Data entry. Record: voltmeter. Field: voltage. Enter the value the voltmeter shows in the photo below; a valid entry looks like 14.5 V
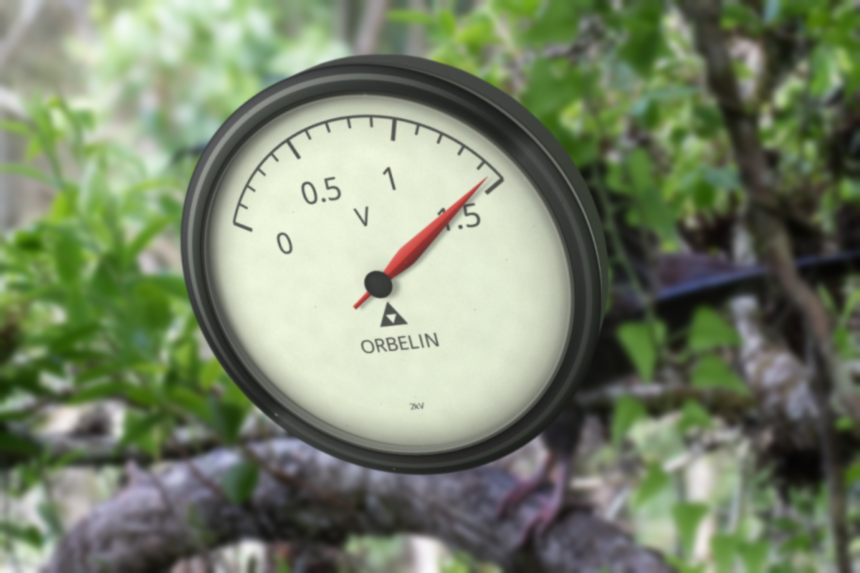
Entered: 1.45 V
